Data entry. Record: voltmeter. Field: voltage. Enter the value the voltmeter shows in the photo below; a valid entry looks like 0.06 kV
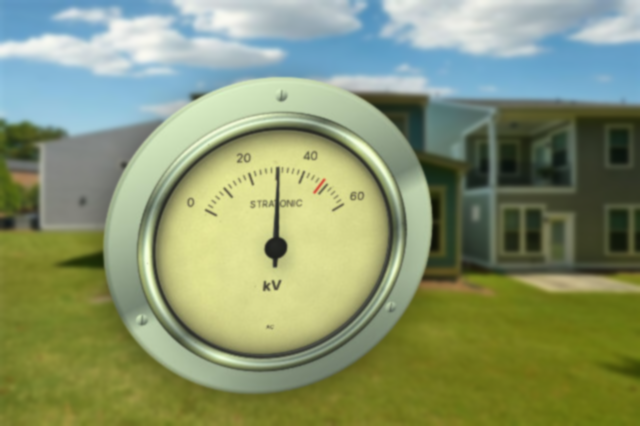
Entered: 30 kV
